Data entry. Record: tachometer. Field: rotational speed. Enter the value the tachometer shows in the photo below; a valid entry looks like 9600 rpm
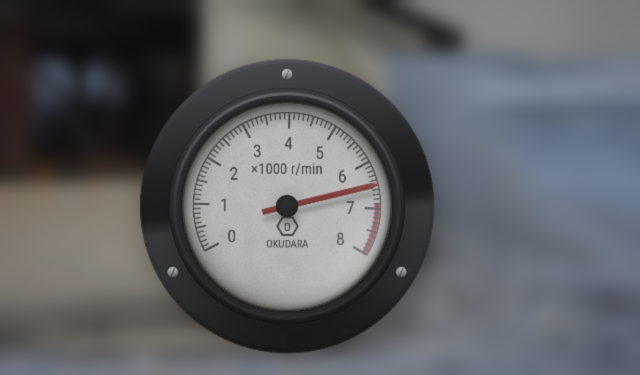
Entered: 6500 rpm
